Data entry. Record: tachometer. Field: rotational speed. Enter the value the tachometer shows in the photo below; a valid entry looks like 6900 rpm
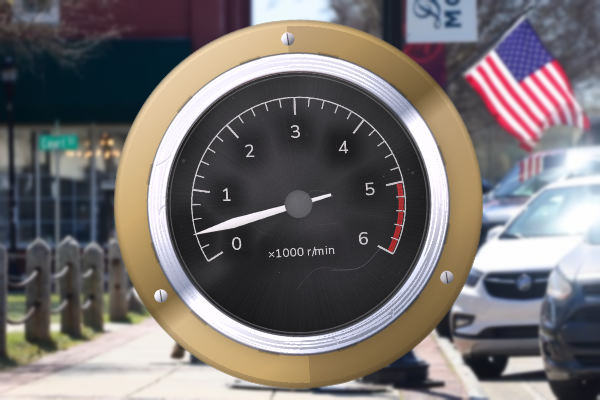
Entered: 400 rpm
